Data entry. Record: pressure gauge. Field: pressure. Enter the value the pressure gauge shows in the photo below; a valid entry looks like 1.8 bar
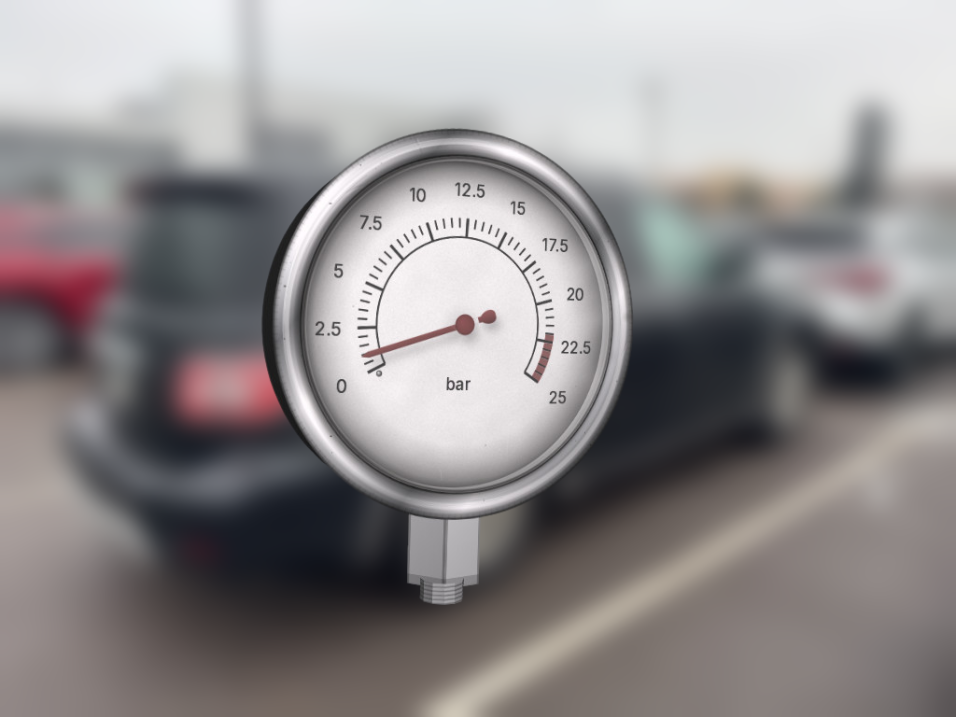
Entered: 1 bar
